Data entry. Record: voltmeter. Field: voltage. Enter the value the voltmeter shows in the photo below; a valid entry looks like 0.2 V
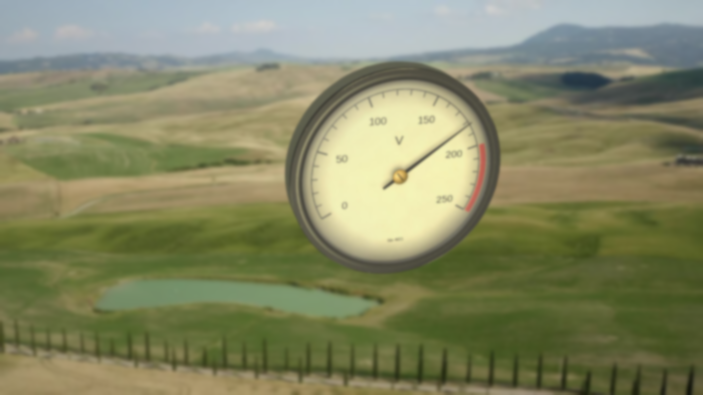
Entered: 180 V
